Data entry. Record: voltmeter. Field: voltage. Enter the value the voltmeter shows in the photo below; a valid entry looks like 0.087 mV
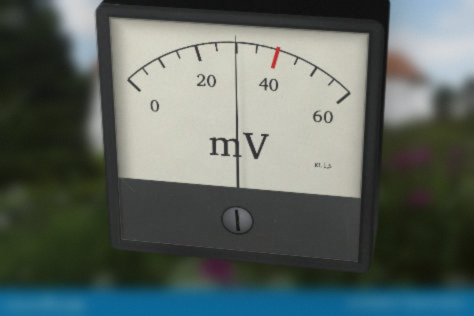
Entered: 30 mV
